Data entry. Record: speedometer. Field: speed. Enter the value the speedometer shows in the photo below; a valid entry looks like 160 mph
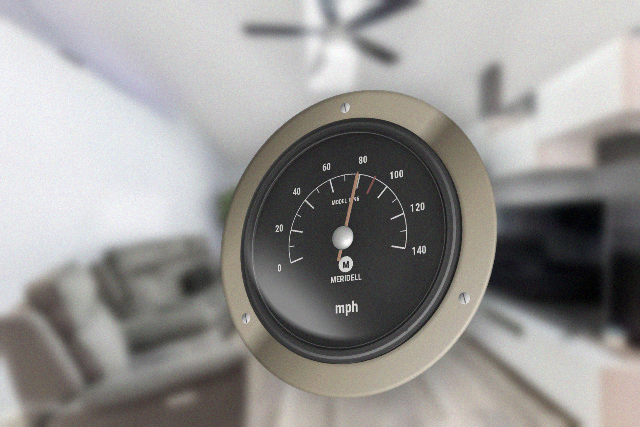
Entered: 80 mph
